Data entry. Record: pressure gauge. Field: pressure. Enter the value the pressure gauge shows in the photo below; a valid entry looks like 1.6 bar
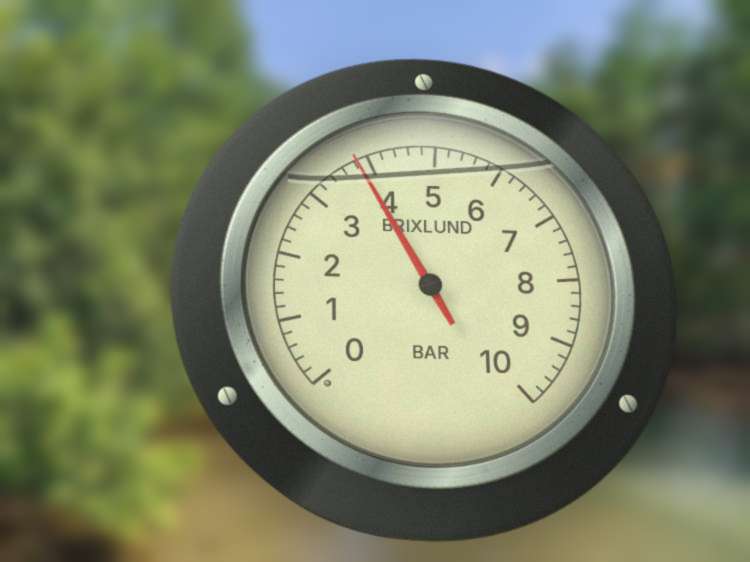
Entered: 3.8 bar
